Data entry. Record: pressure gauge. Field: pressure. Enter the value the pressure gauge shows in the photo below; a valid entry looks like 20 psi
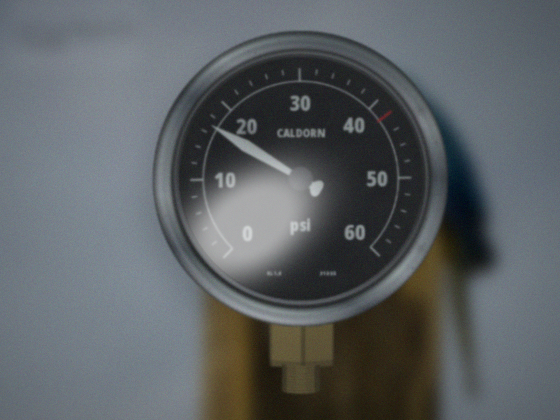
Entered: 17 psi
